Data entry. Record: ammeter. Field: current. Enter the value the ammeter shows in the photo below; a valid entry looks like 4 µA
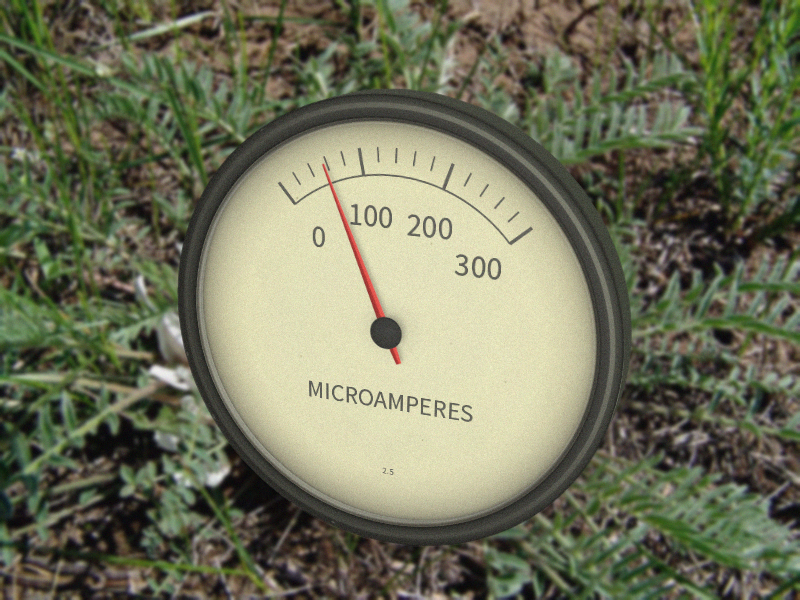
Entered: 60 µA
